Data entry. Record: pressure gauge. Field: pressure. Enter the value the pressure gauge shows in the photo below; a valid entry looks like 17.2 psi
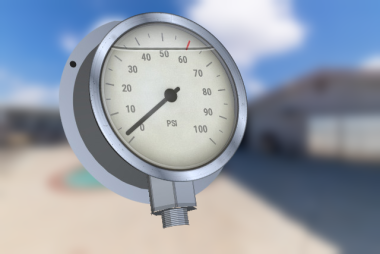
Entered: 2.5 psi
